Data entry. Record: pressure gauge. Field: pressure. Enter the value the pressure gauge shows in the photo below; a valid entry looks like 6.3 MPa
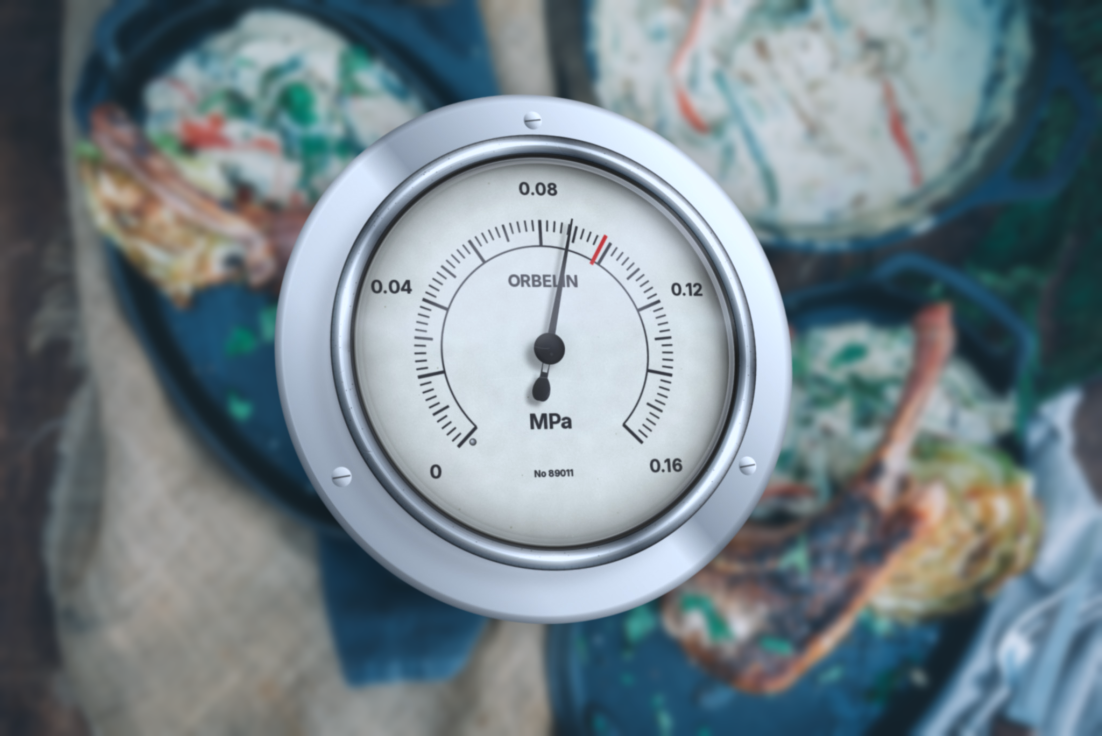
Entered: 0.088 MPa
